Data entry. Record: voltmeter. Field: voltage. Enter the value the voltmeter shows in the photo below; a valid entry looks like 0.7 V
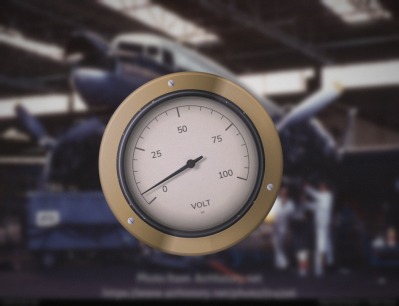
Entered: 5 V
